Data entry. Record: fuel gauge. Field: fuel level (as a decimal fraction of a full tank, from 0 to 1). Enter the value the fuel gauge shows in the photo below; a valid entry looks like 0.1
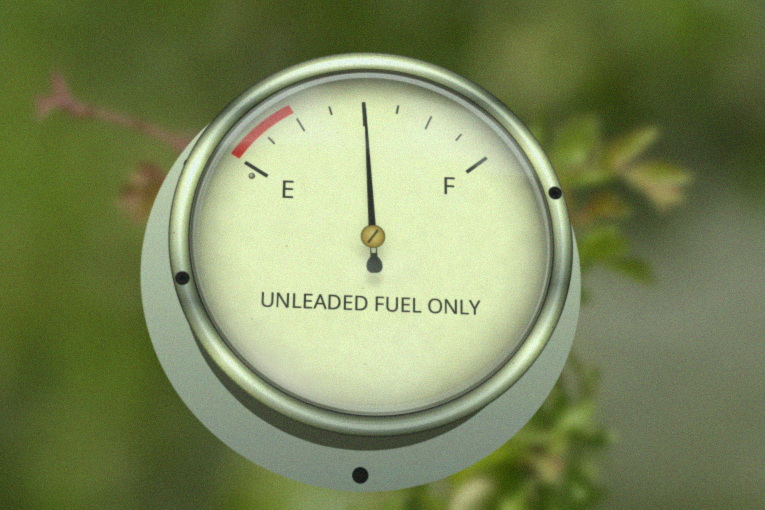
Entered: 0.5
